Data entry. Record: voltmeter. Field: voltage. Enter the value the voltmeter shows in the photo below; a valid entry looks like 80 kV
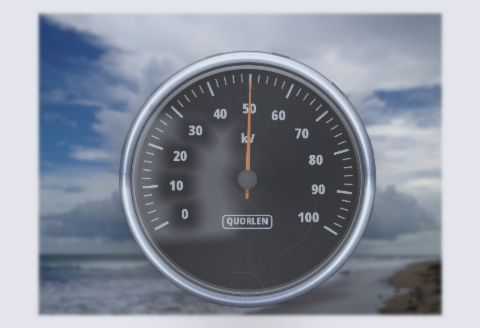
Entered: 50 kV
